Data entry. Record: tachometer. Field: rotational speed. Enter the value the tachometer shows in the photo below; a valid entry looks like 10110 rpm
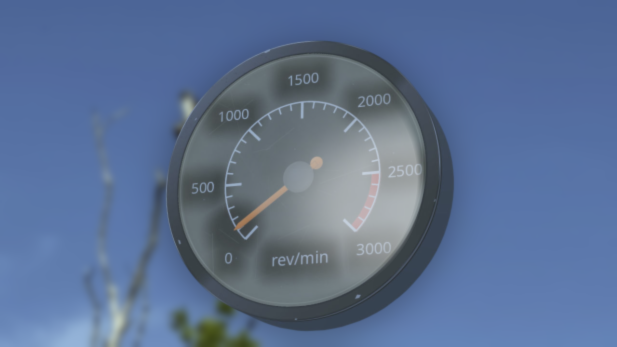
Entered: 100 rpm
